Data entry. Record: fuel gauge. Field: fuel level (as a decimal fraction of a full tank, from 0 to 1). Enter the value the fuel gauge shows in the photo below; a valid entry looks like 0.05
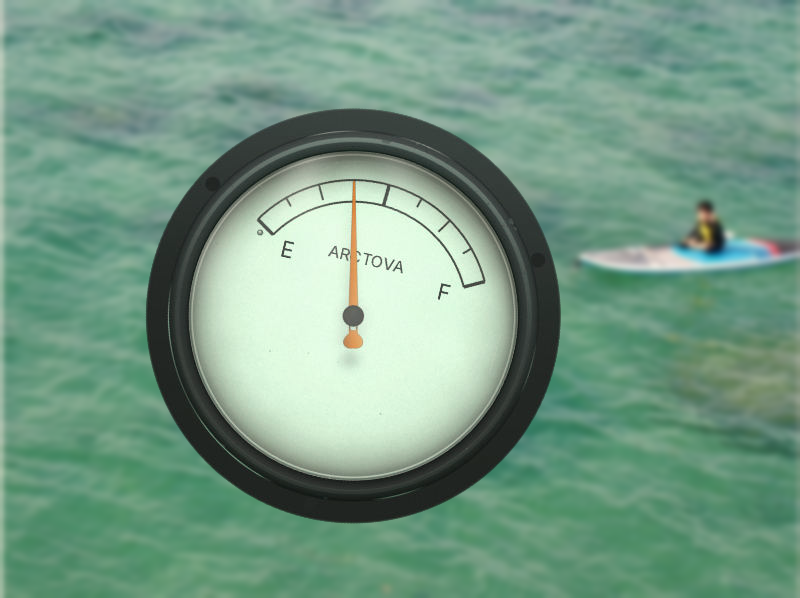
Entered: 0.375
